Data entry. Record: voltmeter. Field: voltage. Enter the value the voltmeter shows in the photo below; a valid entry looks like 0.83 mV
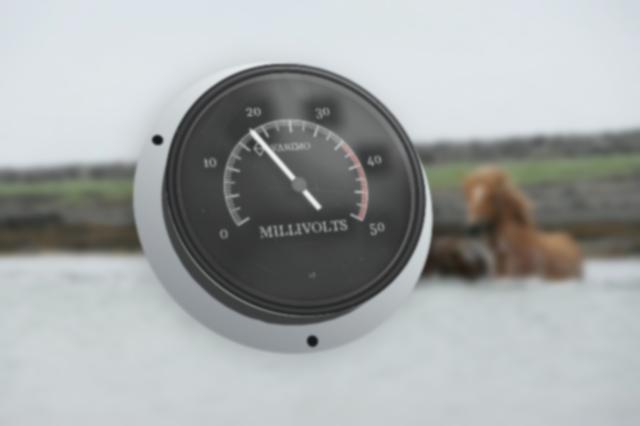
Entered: 17.5 mV
